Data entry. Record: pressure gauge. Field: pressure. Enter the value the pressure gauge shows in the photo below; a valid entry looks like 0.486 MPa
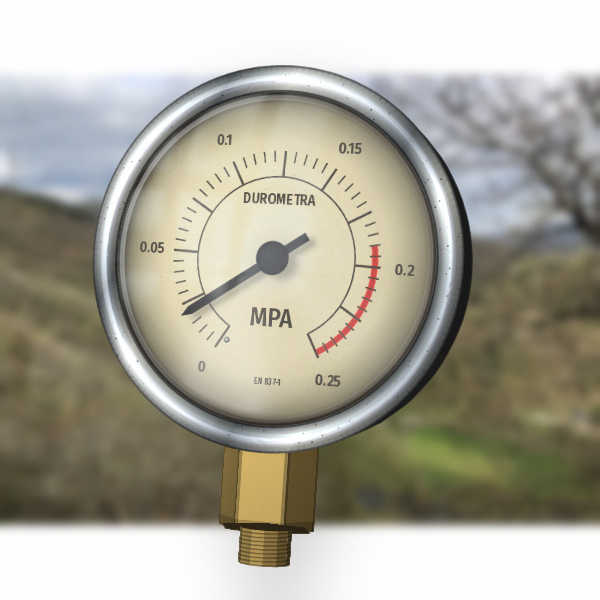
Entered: 0.02 MPa
